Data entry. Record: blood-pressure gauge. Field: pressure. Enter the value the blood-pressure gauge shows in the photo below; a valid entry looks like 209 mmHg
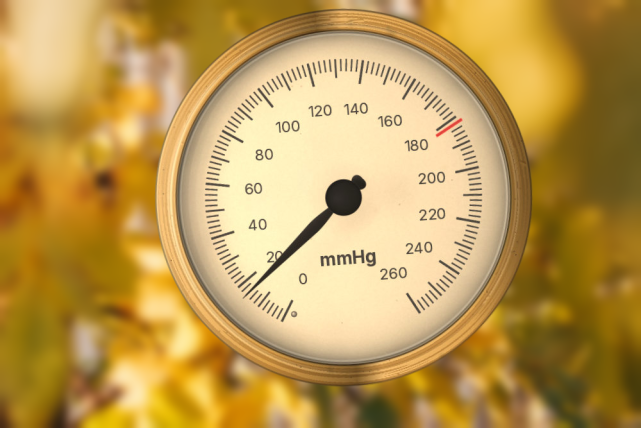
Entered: 16 mmHg
